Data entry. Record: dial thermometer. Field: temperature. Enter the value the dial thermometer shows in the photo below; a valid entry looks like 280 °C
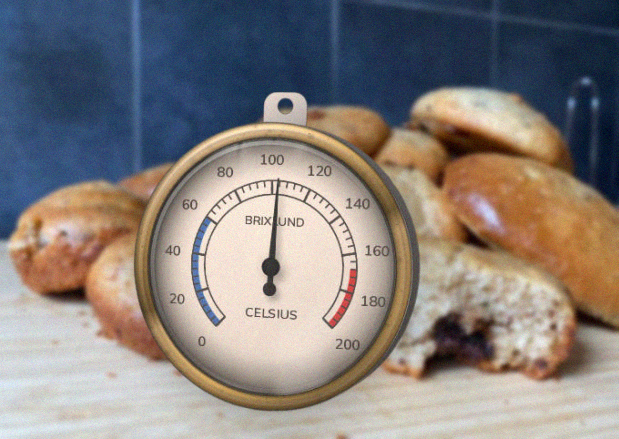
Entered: 104 °C
